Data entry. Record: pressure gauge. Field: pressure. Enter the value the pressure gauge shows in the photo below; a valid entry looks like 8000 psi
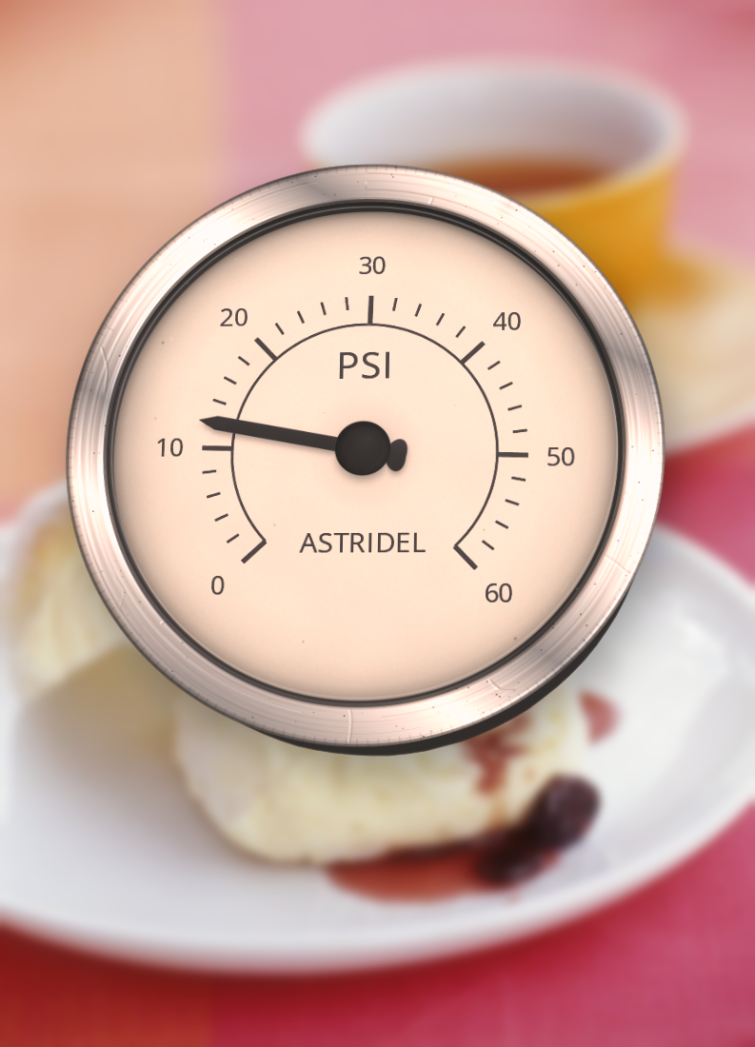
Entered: 12 psi
